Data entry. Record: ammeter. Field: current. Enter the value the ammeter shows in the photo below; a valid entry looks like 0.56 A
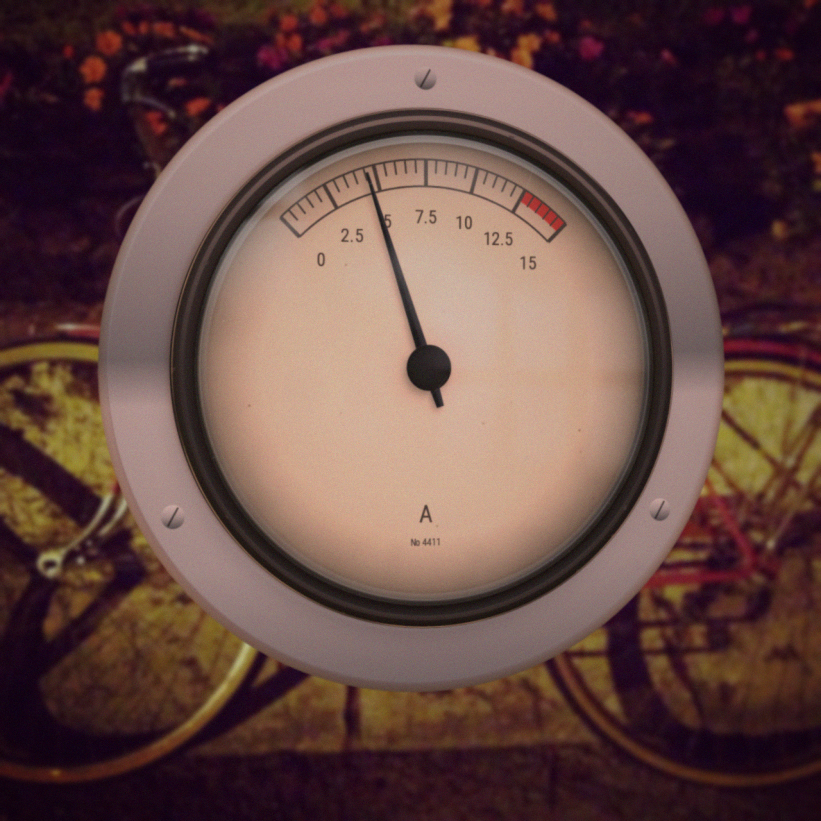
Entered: 4.5 A
